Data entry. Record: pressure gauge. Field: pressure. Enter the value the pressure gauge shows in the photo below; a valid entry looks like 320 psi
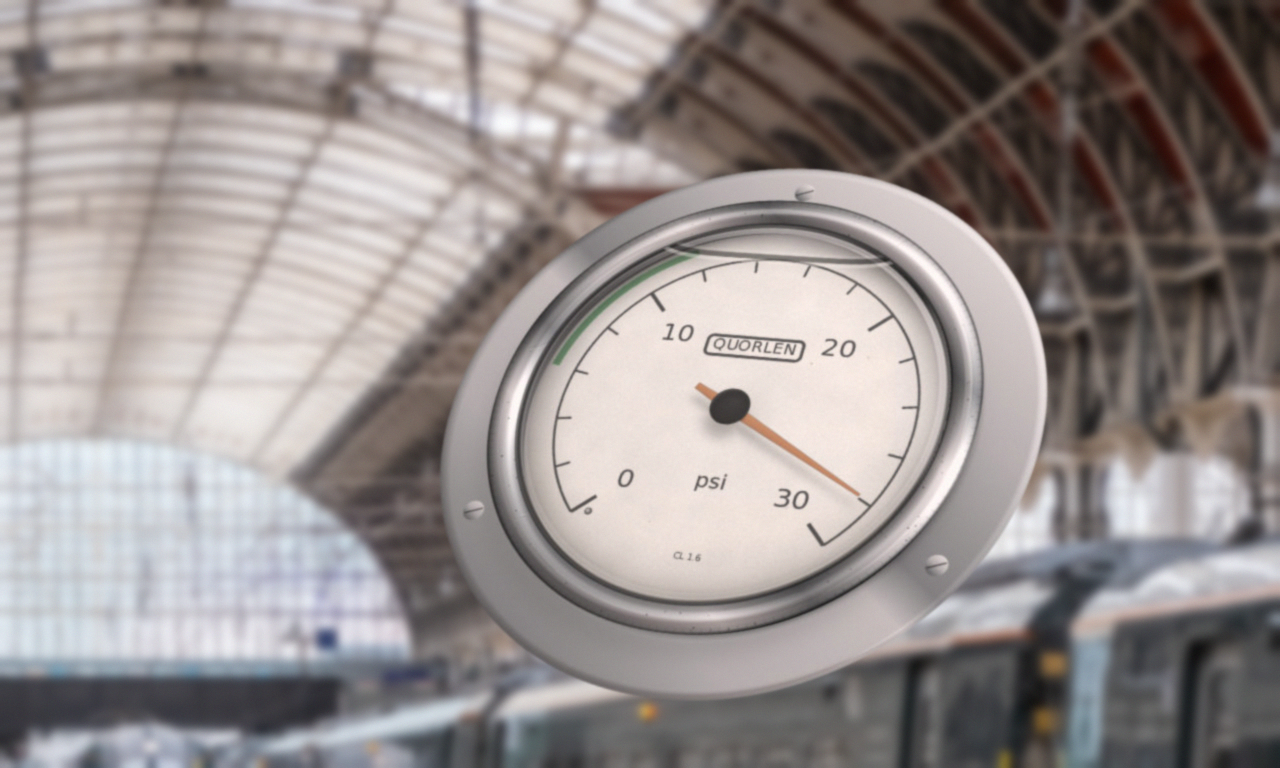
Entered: 28 psi
